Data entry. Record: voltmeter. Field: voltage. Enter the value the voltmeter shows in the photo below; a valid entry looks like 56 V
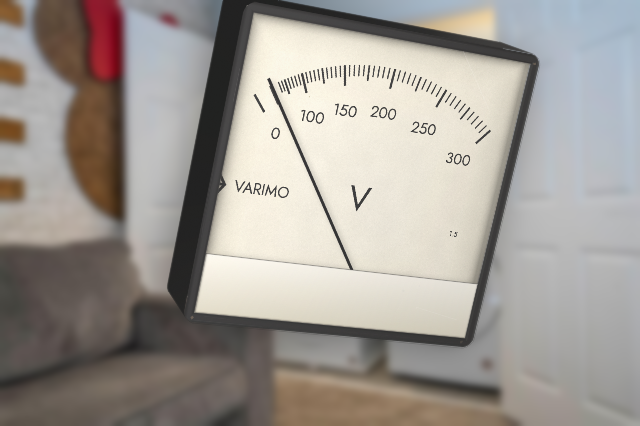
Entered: 50 V
